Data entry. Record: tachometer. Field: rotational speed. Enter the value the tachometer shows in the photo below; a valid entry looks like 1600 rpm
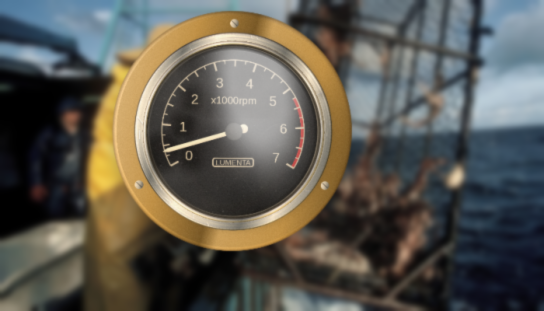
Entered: 375 rpm
